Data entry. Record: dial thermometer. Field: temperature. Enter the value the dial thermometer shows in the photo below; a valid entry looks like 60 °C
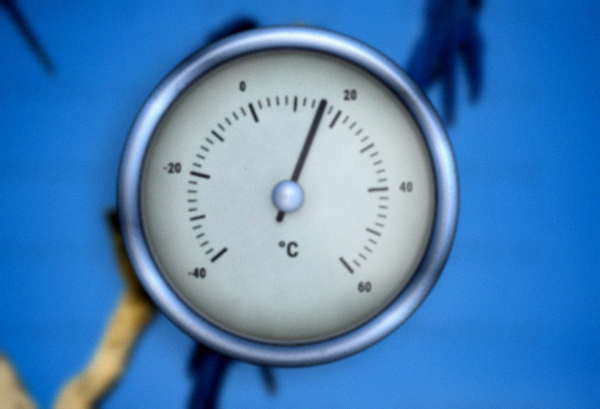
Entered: 16 °C
